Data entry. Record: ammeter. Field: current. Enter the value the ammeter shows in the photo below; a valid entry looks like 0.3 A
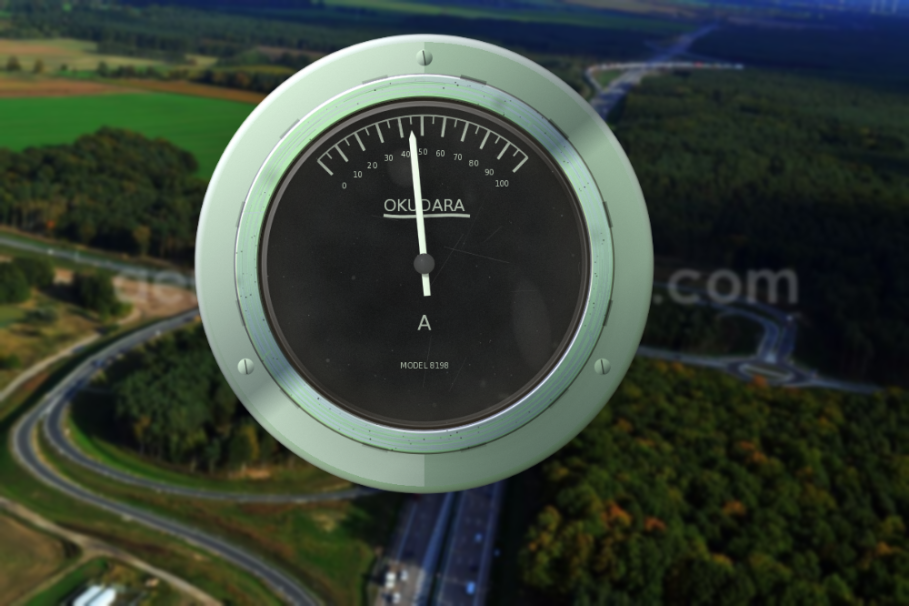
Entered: 45 A
